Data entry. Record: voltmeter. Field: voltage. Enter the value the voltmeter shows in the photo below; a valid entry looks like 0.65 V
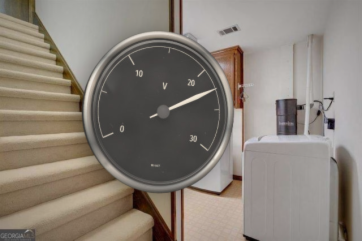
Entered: 22.5 V
